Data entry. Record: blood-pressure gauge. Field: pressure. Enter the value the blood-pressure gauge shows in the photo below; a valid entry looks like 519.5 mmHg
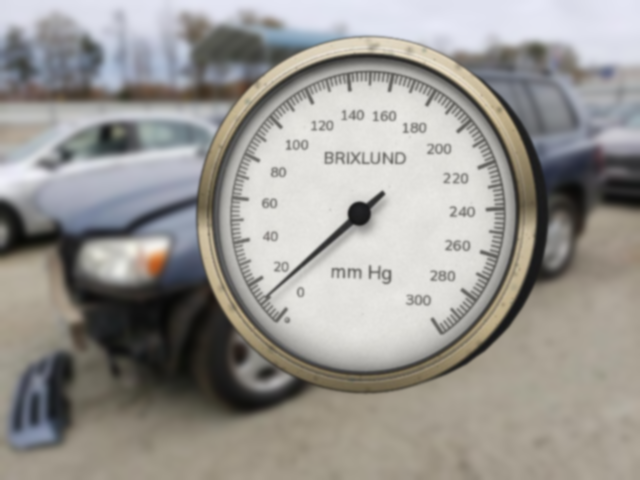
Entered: 10 mmHg
